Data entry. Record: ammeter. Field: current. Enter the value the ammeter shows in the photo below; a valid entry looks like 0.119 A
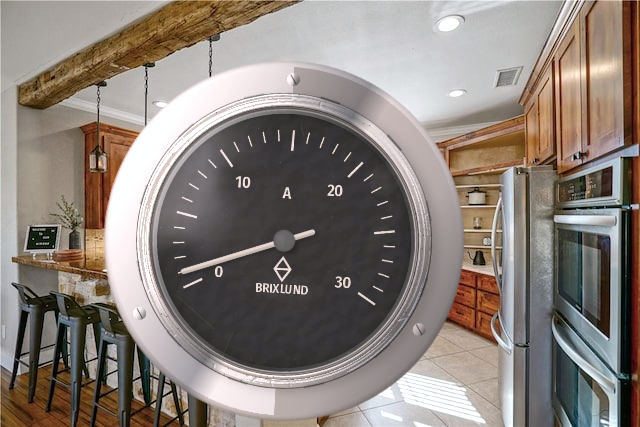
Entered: 1 A
